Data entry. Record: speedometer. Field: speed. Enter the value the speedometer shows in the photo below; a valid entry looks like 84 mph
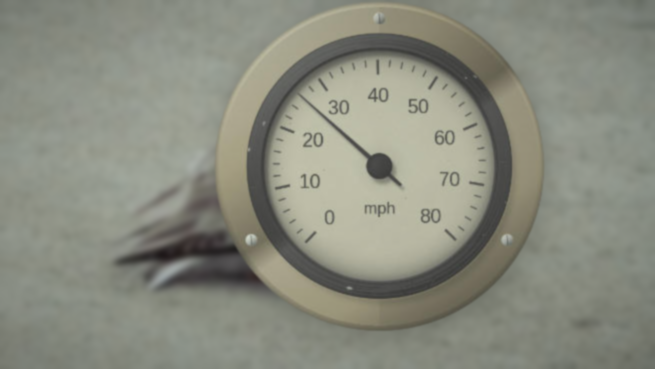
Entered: 26 mph
